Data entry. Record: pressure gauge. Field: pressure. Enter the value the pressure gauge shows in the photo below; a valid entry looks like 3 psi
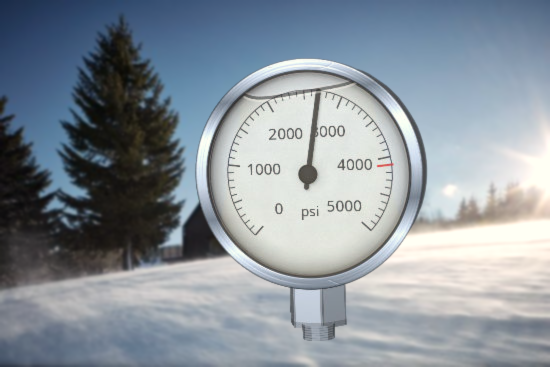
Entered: 2700 psi
